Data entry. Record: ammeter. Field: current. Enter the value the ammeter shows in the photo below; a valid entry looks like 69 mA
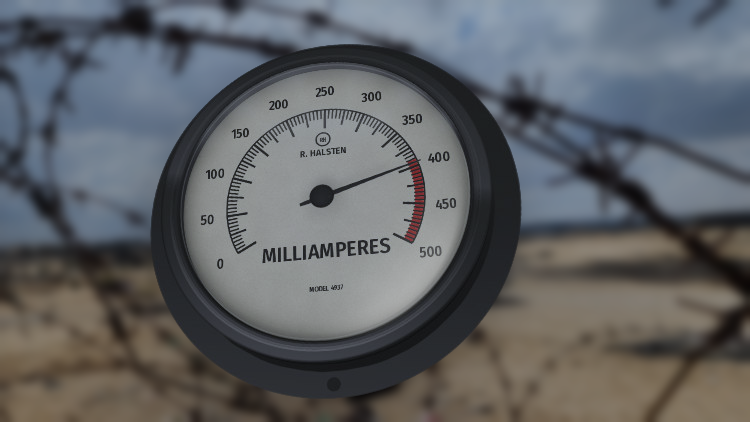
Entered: 400 mA
